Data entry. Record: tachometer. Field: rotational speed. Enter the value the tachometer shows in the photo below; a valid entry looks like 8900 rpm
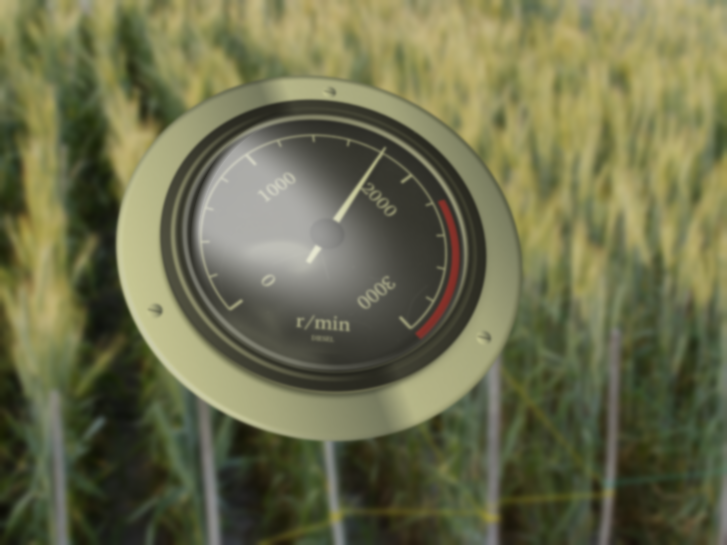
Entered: 1800 rpm
